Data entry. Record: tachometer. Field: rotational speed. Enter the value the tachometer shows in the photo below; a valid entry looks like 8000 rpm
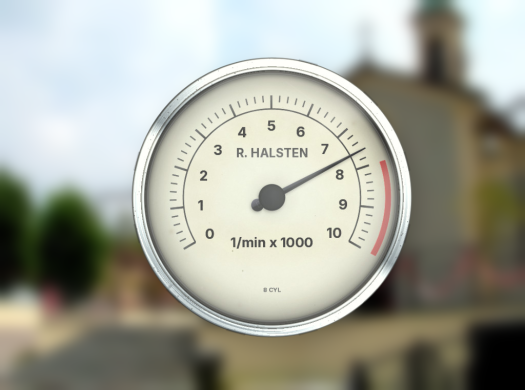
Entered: 7600 rpm
